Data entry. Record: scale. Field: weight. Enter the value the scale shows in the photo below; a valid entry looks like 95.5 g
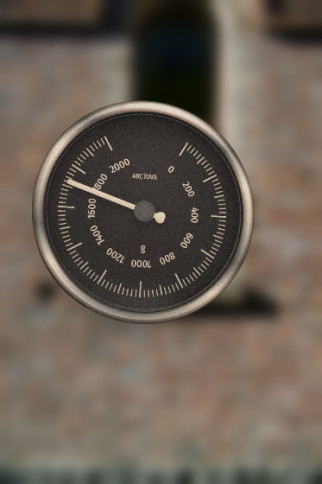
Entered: 1720 g
